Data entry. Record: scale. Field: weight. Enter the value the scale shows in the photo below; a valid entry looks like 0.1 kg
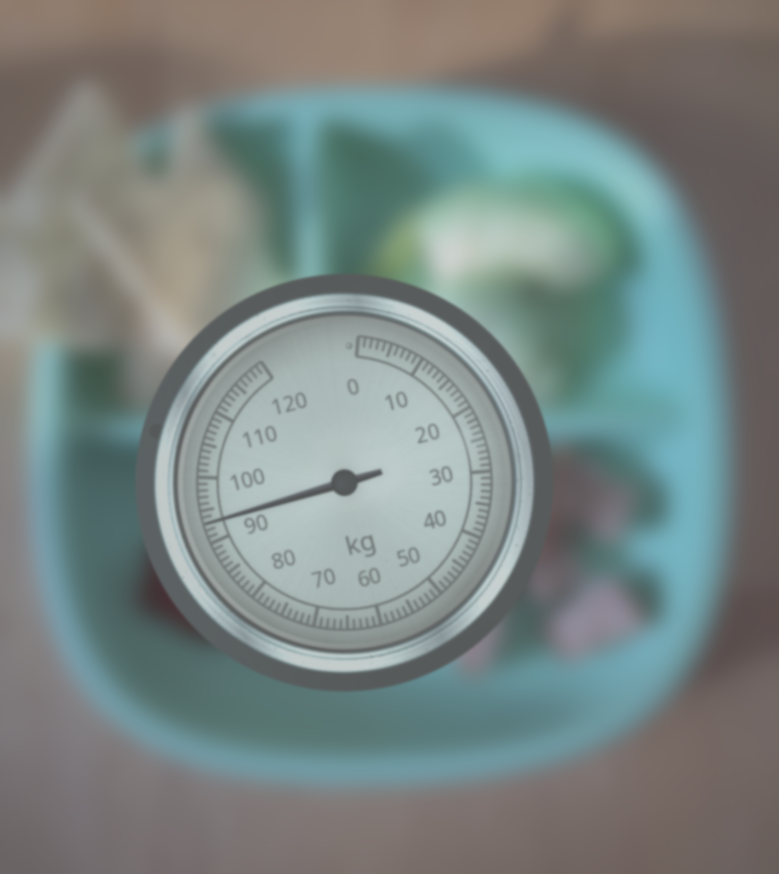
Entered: 93 kg
